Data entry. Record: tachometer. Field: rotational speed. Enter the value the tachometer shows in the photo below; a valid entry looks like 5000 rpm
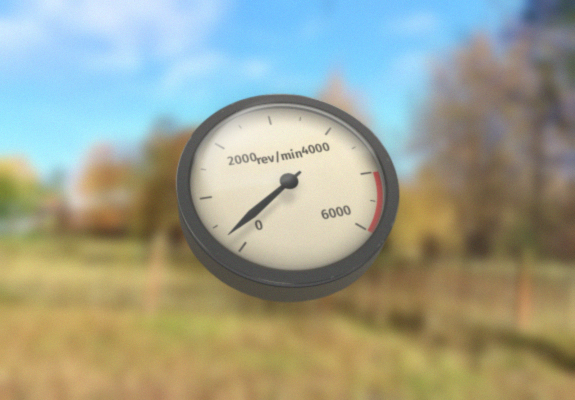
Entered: 250 rpm
